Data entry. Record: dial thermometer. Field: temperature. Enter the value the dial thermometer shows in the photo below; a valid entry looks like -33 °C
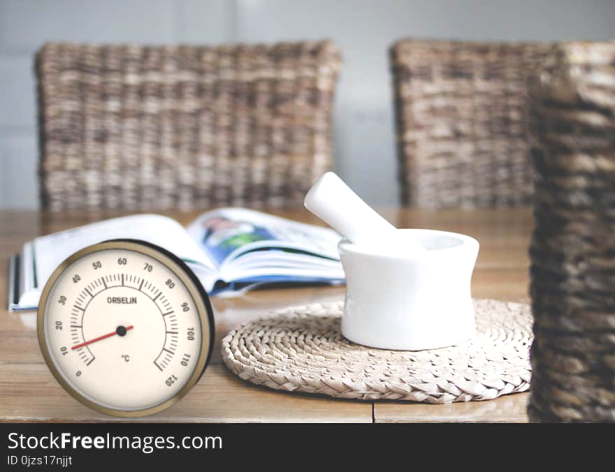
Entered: 10 °C
